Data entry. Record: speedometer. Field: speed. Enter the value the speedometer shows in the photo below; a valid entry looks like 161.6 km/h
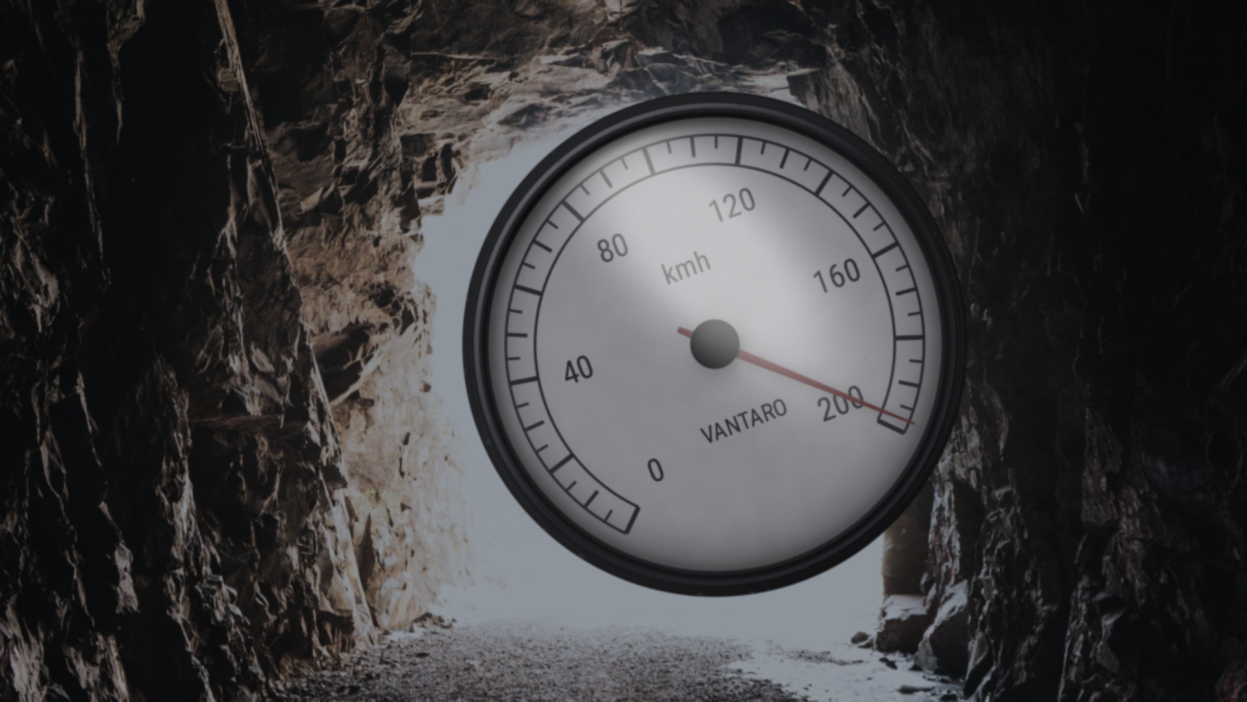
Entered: 197.5 km/h
